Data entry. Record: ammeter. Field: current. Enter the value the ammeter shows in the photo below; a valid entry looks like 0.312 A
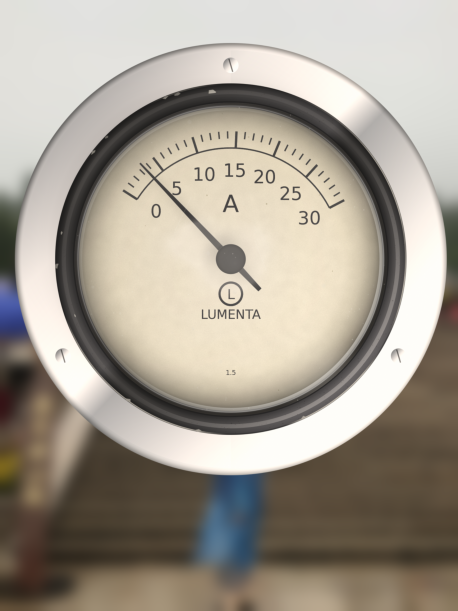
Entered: 3.5 A
